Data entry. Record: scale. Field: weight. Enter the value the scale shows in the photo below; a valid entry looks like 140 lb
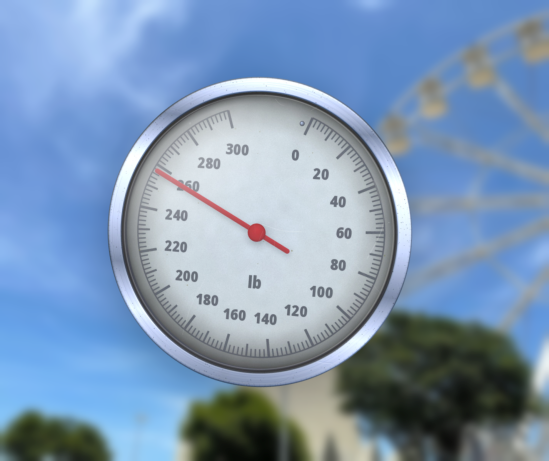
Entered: 258 lb
